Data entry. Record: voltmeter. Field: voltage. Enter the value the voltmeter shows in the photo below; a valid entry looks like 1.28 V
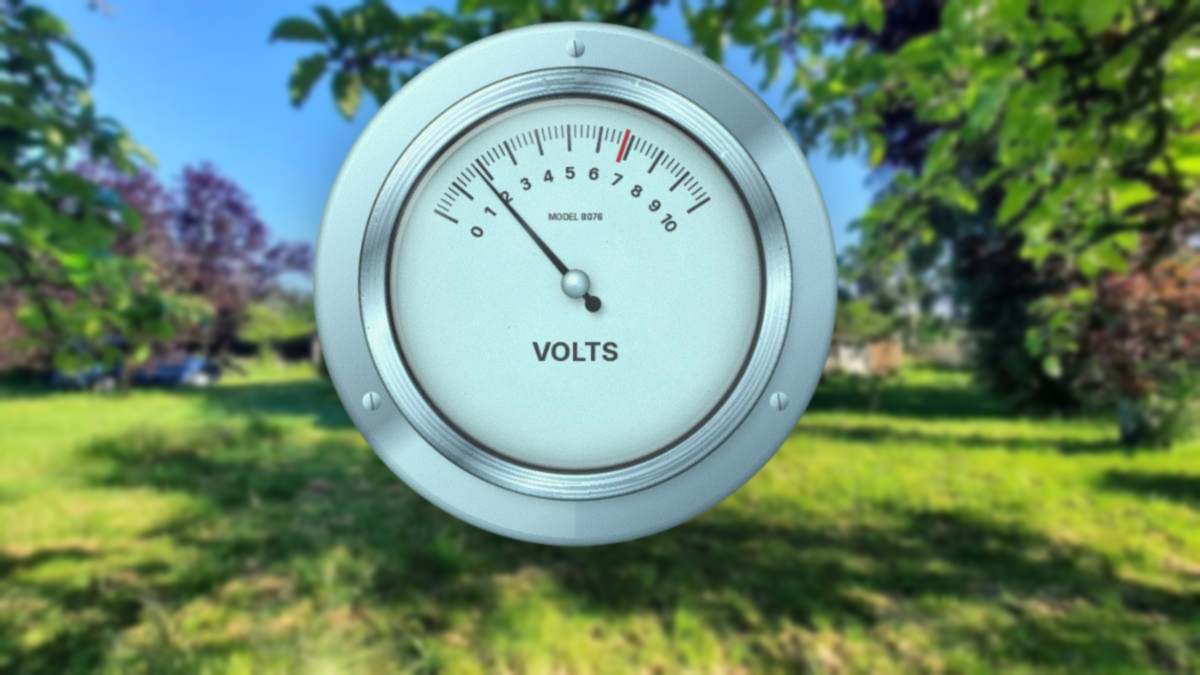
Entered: 1.8 V
